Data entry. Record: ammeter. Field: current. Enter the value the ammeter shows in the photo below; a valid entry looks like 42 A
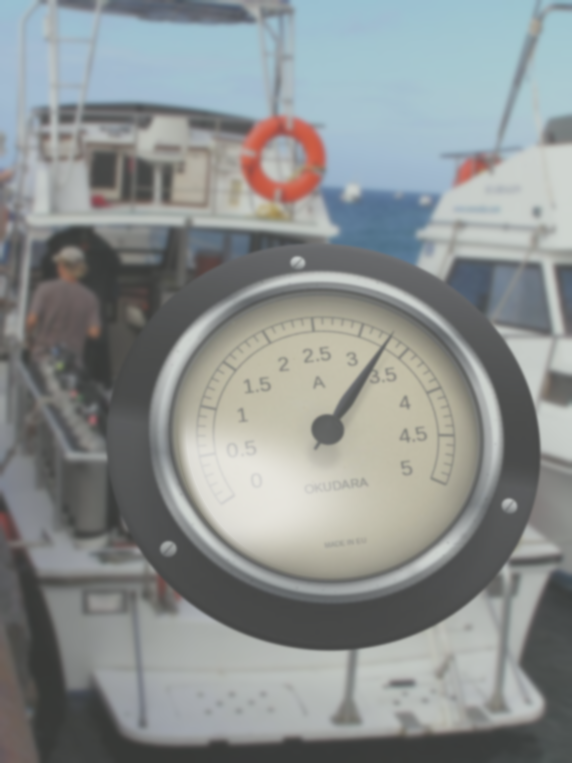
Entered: 3.3 A
